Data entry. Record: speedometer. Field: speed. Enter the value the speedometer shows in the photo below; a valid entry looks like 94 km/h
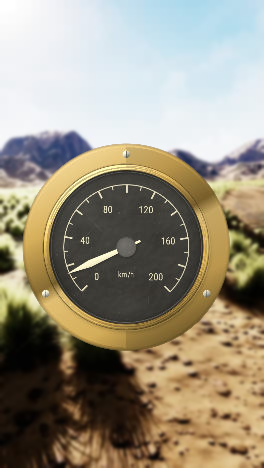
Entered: 15 km/h
